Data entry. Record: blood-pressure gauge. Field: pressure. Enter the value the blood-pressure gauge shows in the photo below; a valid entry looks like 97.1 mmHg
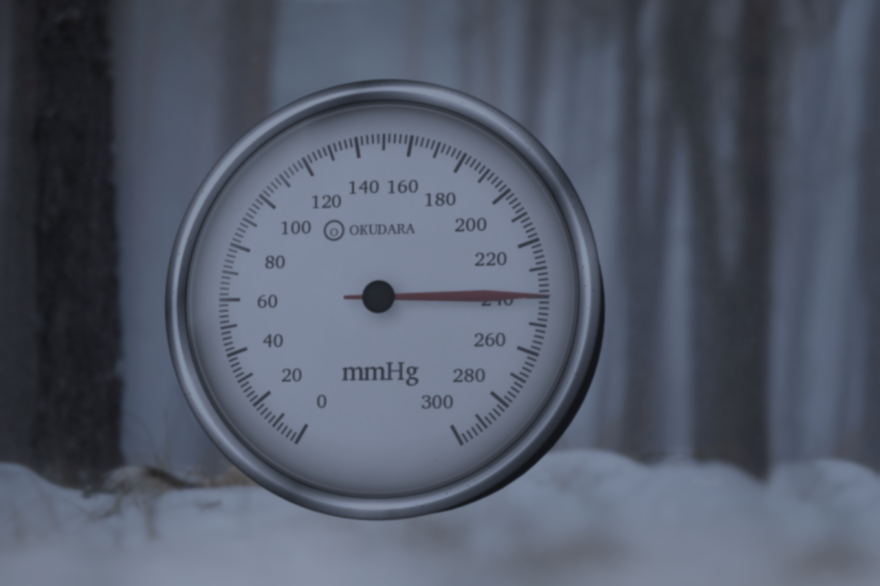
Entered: 240 mmHg
